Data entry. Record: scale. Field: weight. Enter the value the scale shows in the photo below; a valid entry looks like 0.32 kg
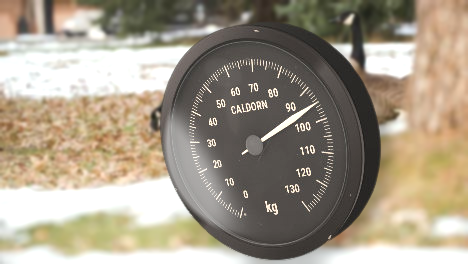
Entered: 95 kg
